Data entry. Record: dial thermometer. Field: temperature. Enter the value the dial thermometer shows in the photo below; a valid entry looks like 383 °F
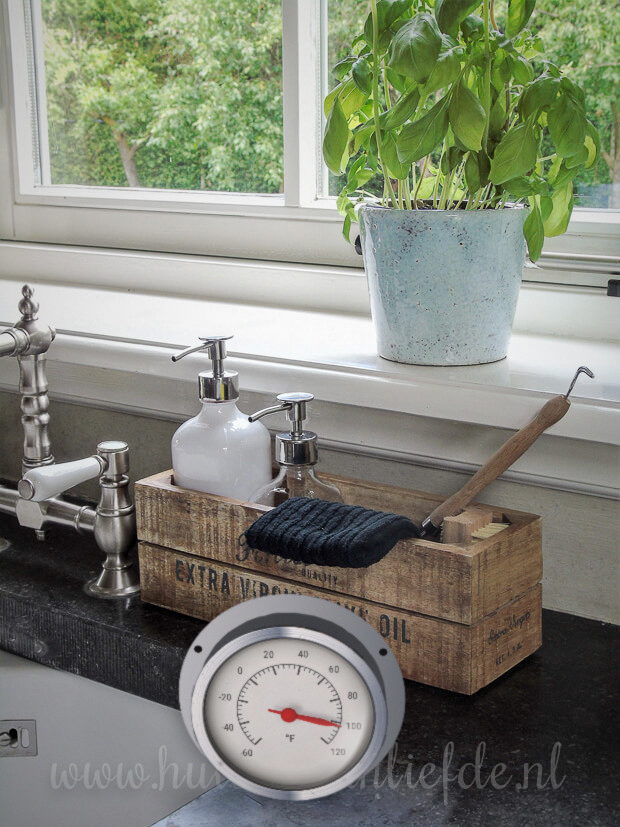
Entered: 100 °F
